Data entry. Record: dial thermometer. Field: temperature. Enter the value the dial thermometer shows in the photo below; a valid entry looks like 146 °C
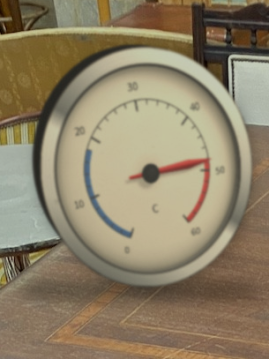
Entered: 48 °C
